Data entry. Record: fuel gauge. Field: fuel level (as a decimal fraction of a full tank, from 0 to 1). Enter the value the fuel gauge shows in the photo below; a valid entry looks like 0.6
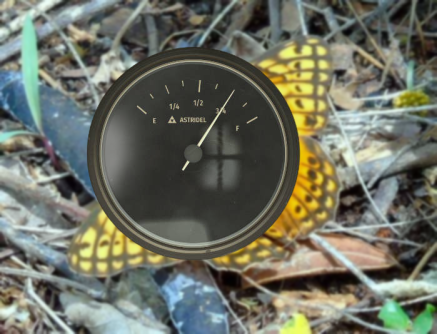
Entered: 0.75
